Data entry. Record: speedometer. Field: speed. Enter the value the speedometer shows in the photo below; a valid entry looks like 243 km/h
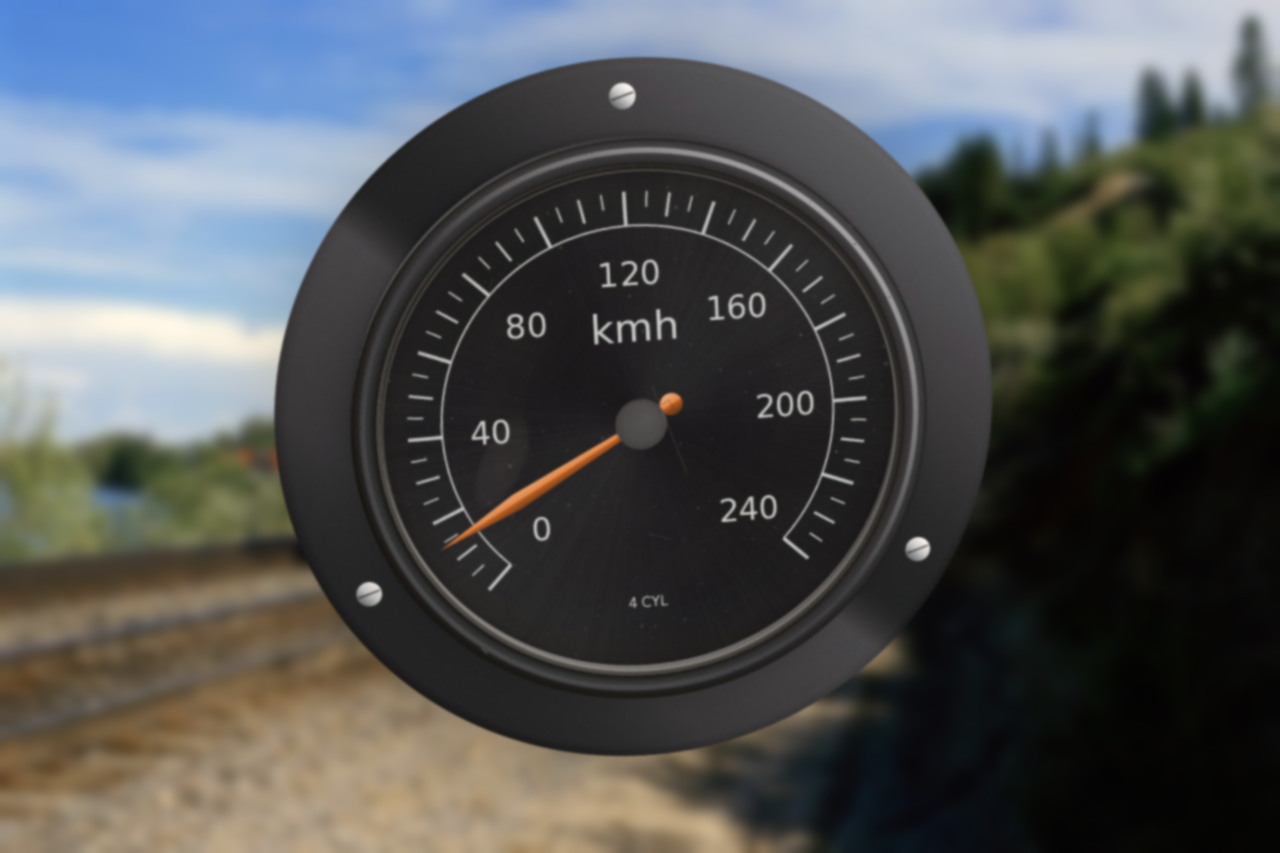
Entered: 15 km/h
